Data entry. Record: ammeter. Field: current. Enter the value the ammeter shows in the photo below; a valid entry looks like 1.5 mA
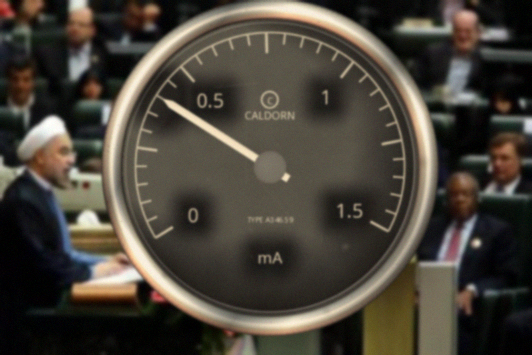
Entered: 0.4 mA
